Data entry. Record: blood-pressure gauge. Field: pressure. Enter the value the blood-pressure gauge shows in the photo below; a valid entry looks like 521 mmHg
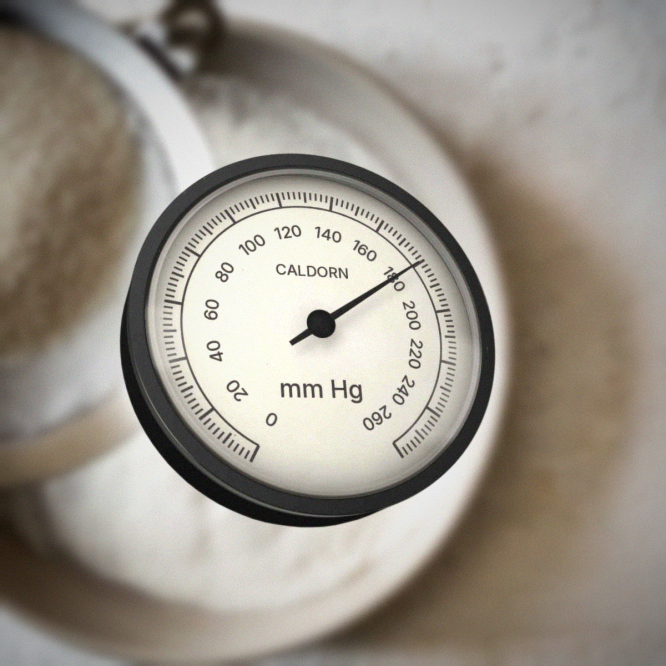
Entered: 180 mmHg
